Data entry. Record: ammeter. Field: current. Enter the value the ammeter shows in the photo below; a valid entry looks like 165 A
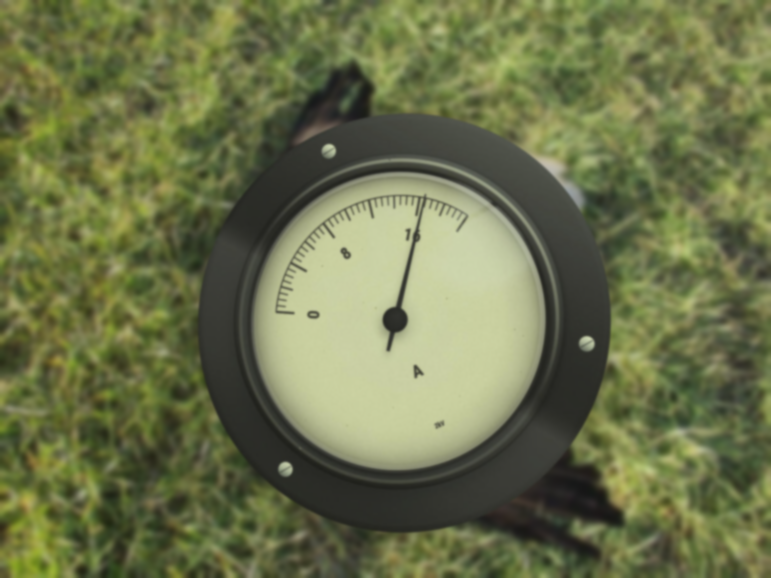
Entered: 16.5 A
